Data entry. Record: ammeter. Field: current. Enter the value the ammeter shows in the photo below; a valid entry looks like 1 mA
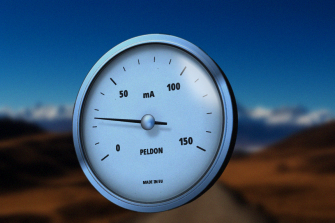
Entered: 25 mA
